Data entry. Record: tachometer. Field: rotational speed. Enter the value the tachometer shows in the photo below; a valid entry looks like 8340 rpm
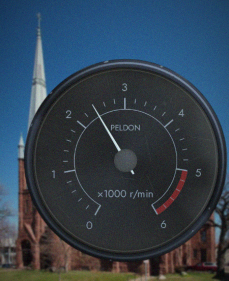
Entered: 2400 rpm
